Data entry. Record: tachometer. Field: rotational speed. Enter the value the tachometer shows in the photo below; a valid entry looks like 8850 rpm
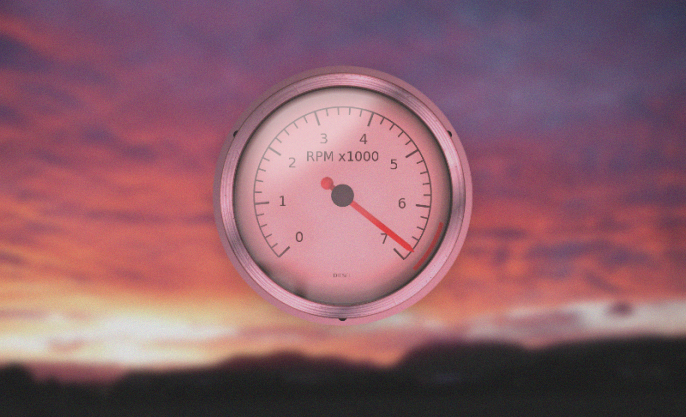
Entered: 6800 rpm
